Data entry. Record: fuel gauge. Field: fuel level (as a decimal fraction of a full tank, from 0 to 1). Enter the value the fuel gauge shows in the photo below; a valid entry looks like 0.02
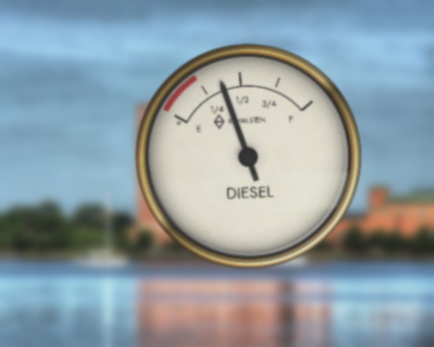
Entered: 0.375
